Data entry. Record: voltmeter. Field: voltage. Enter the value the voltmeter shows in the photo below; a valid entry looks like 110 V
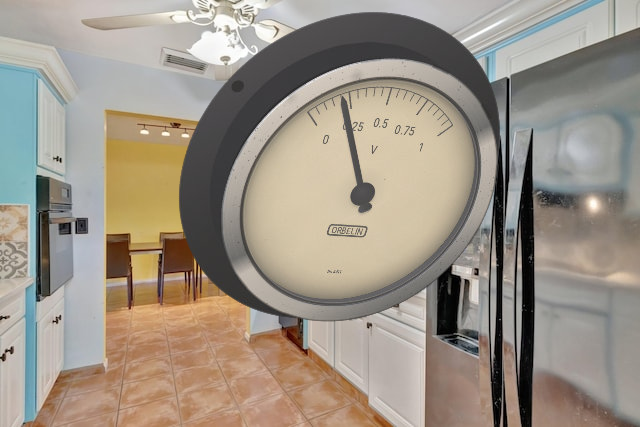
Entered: 0.2 V
